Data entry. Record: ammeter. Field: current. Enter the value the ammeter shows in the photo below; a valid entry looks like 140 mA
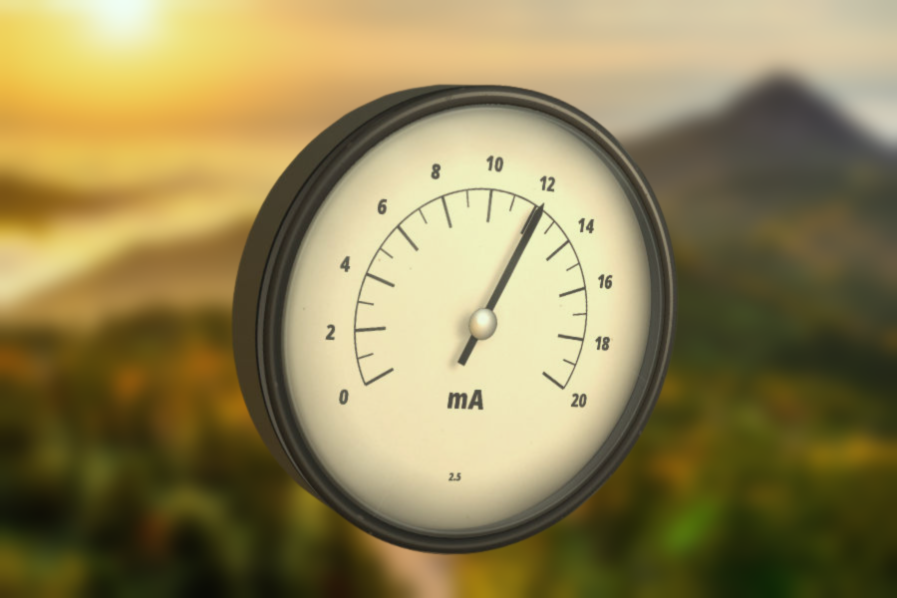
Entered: 12 mA
